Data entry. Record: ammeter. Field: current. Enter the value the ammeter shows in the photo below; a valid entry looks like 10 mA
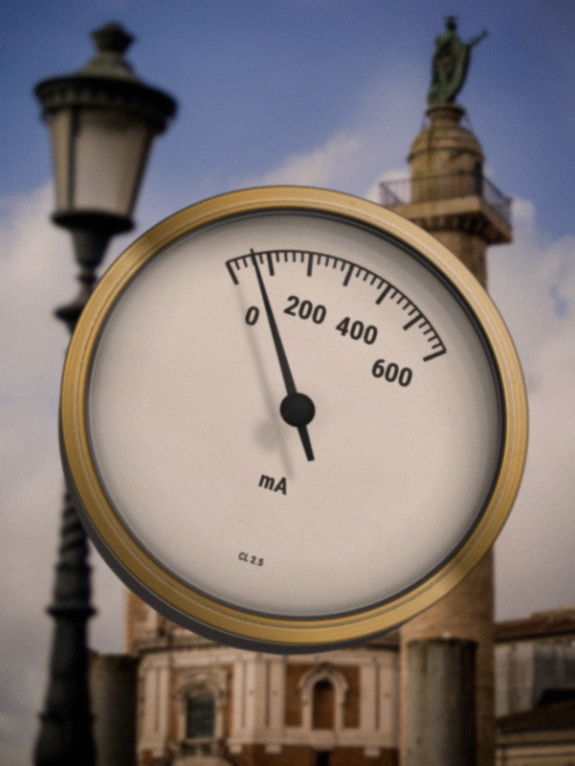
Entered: 60 mA
